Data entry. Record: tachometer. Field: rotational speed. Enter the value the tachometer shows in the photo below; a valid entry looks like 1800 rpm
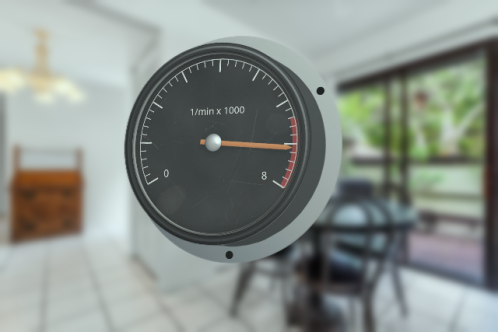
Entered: 7100 rpm
